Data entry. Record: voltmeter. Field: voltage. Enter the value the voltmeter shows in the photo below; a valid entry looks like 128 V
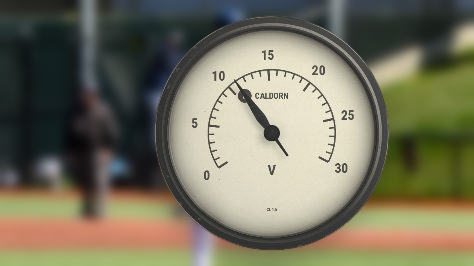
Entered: 11 V
